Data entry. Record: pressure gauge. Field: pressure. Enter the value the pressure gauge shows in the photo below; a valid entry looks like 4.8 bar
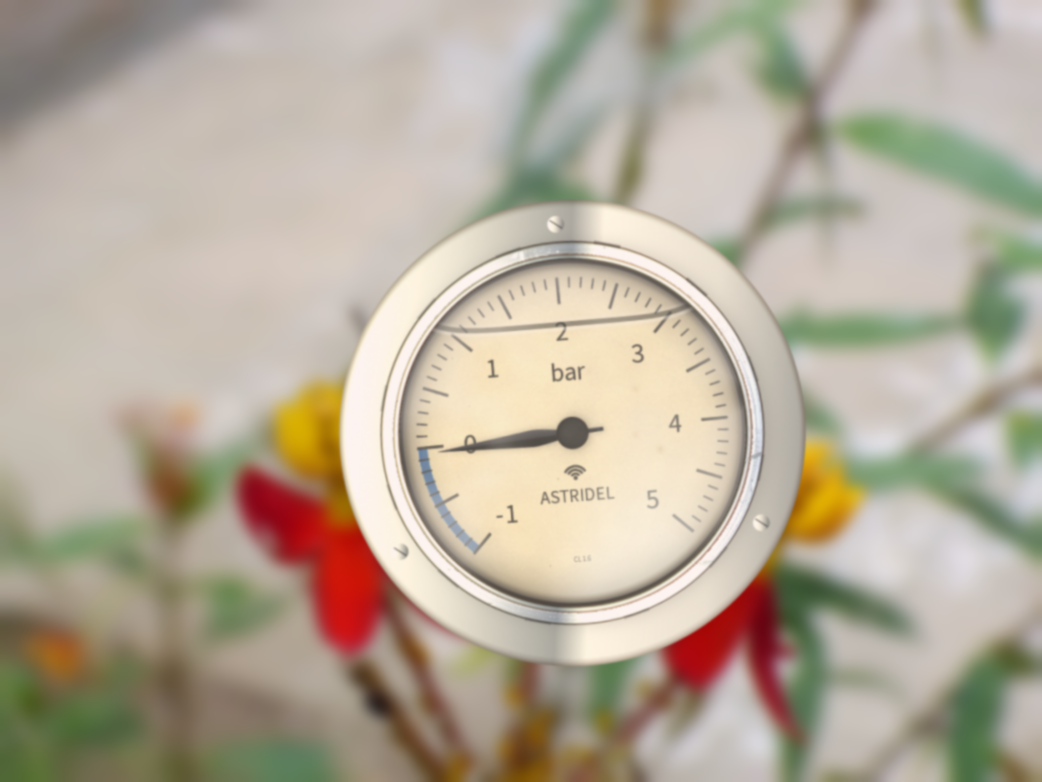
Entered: -0.05 bar
